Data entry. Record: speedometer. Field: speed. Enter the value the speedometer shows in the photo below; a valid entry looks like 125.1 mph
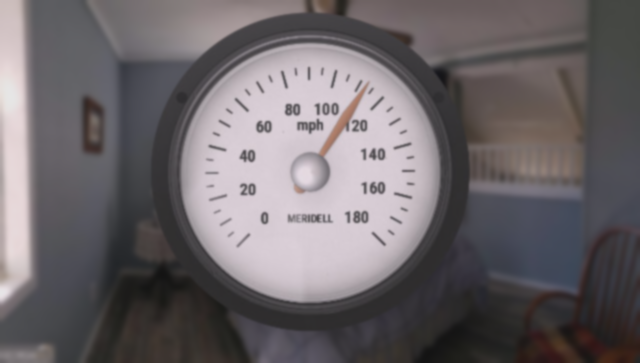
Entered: 112.5 mph
